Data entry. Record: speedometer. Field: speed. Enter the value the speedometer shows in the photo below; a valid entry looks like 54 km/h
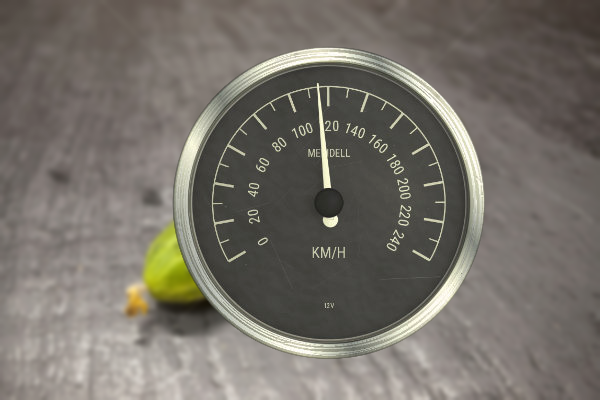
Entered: 115 km/h
